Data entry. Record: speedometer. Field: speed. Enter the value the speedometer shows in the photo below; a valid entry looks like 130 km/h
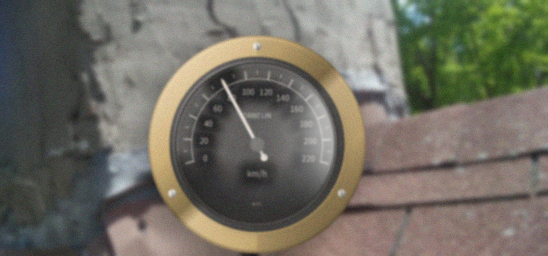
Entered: 80 km/h
